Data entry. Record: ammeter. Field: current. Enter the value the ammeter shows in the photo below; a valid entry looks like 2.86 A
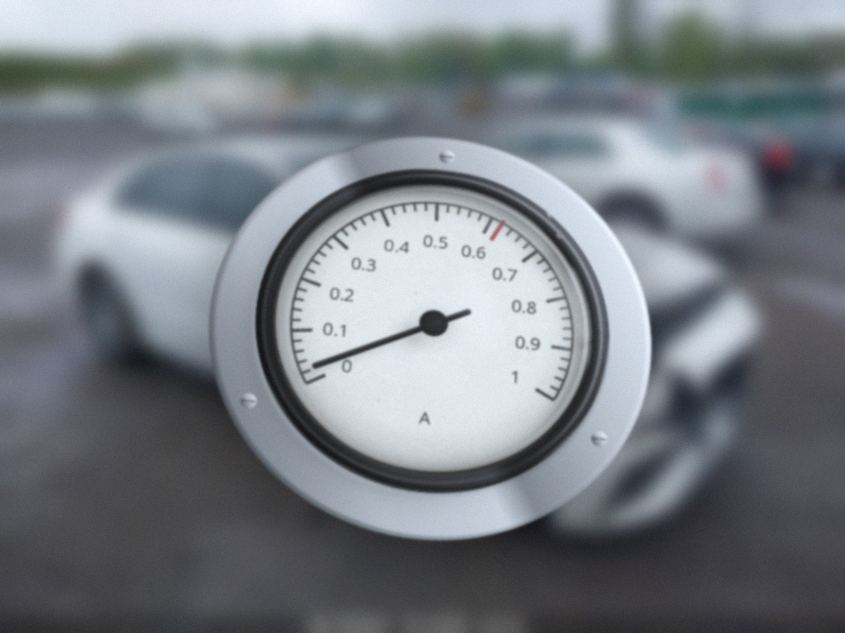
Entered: 0.02 A
